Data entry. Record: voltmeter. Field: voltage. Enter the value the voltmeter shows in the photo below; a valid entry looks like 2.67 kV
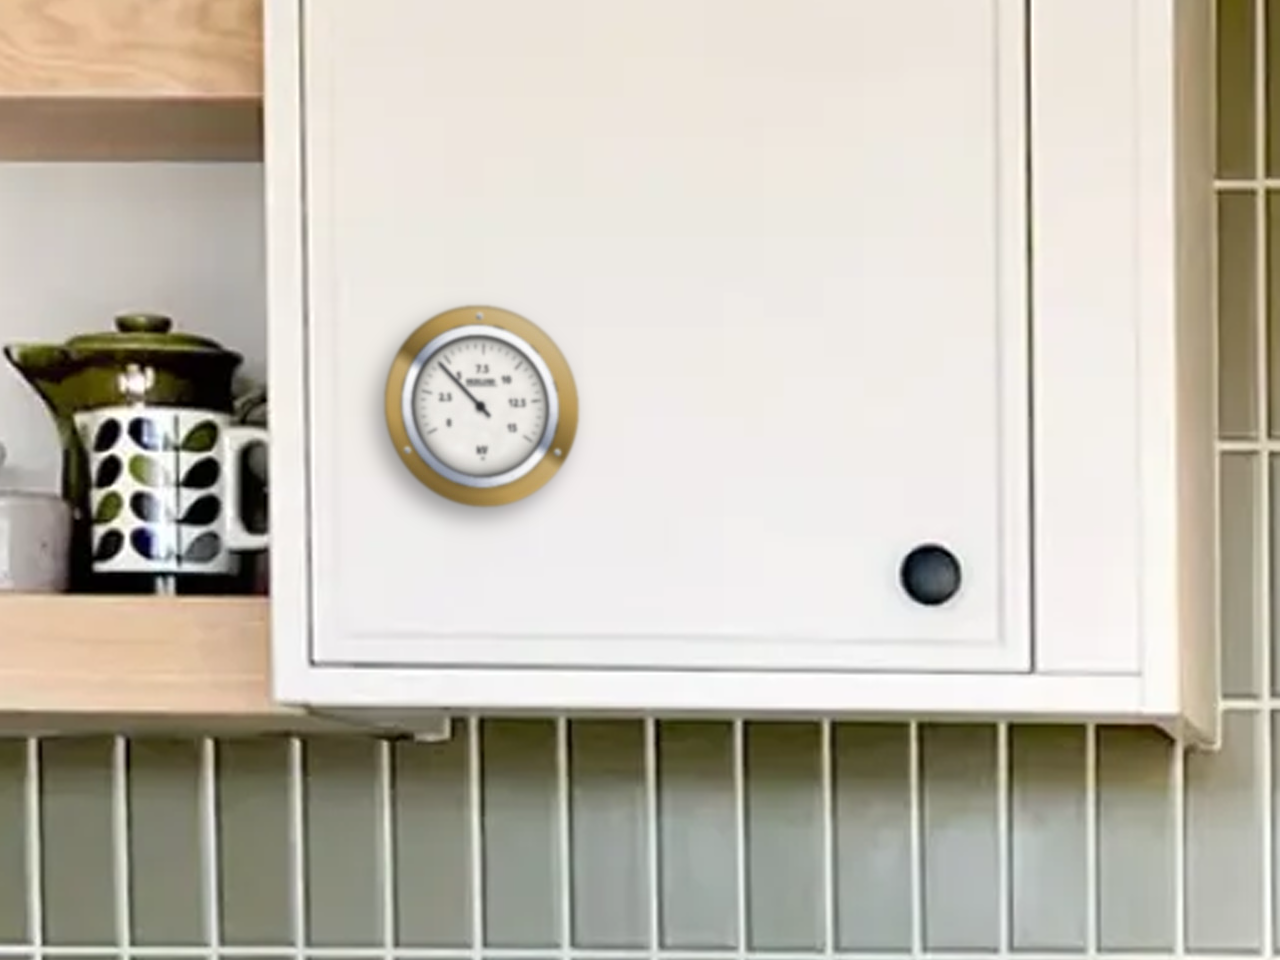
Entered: 4.5 kV
